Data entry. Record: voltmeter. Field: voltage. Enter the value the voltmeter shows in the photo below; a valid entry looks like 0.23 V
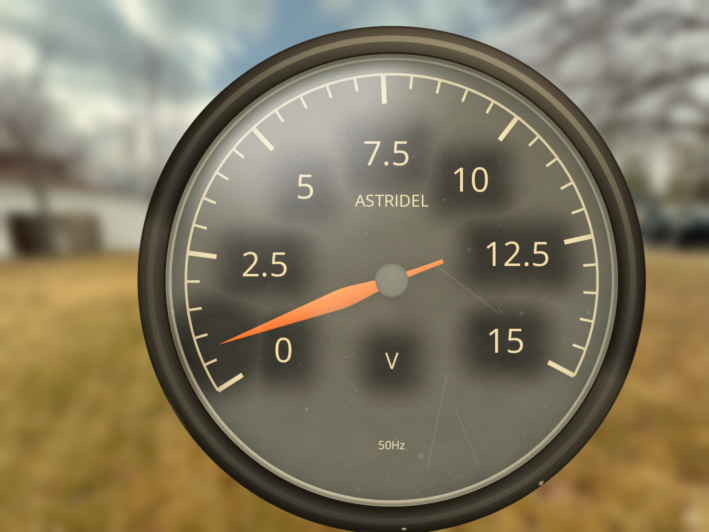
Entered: 0.75 V
